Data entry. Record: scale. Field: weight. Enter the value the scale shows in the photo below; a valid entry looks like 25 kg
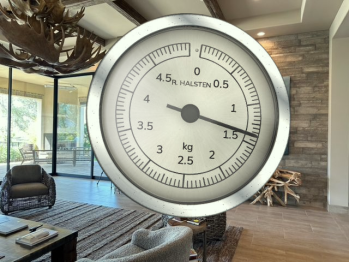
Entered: 1.4 kg
